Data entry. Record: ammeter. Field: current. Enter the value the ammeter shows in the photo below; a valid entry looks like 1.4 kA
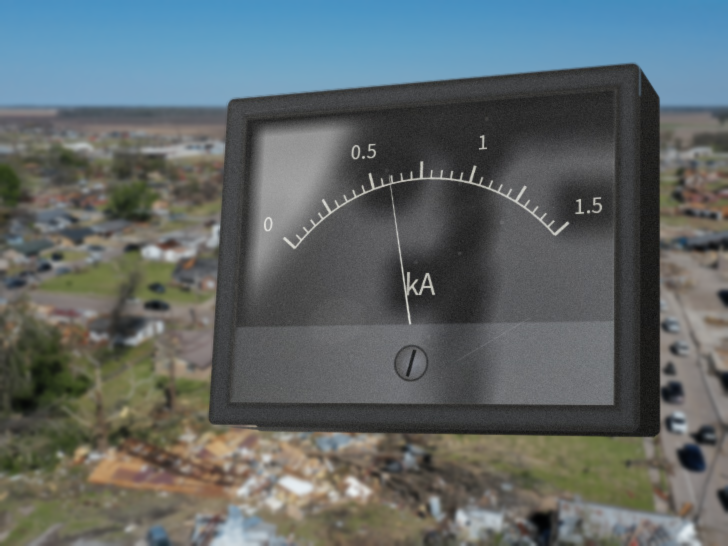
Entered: 0.6 kA
